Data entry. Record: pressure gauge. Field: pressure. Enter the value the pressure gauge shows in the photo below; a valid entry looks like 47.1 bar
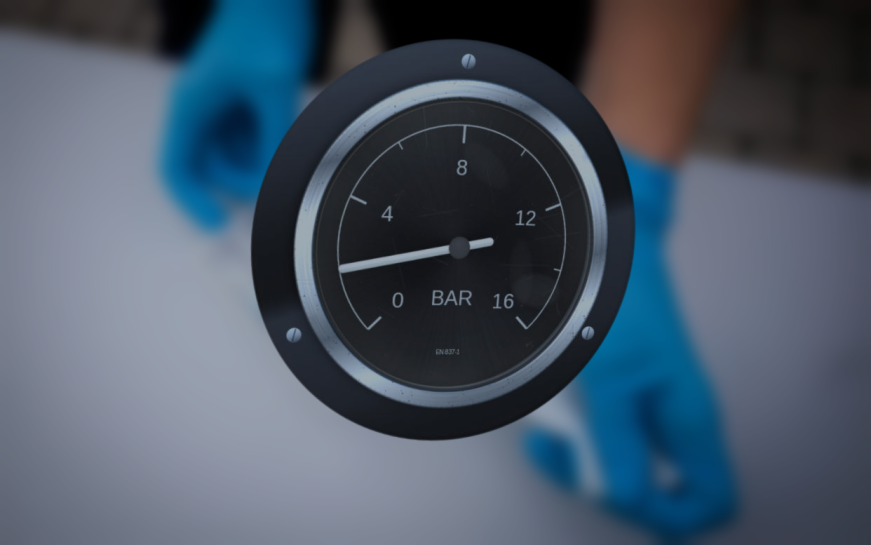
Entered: 2 bar
